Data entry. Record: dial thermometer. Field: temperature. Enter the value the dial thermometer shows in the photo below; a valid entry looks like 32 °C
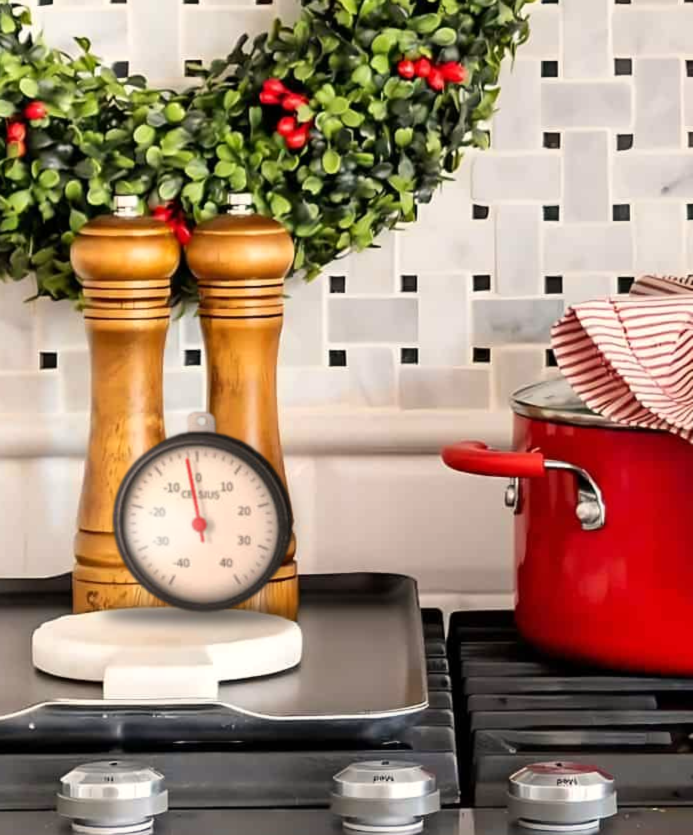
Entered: -2 °C
